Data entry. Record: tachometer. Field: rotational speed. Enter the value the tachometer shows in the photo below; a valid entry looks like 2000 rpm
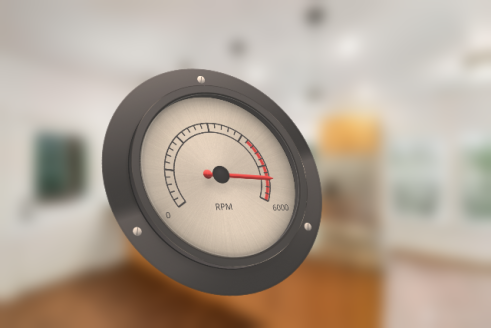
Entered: 5400 rpm
